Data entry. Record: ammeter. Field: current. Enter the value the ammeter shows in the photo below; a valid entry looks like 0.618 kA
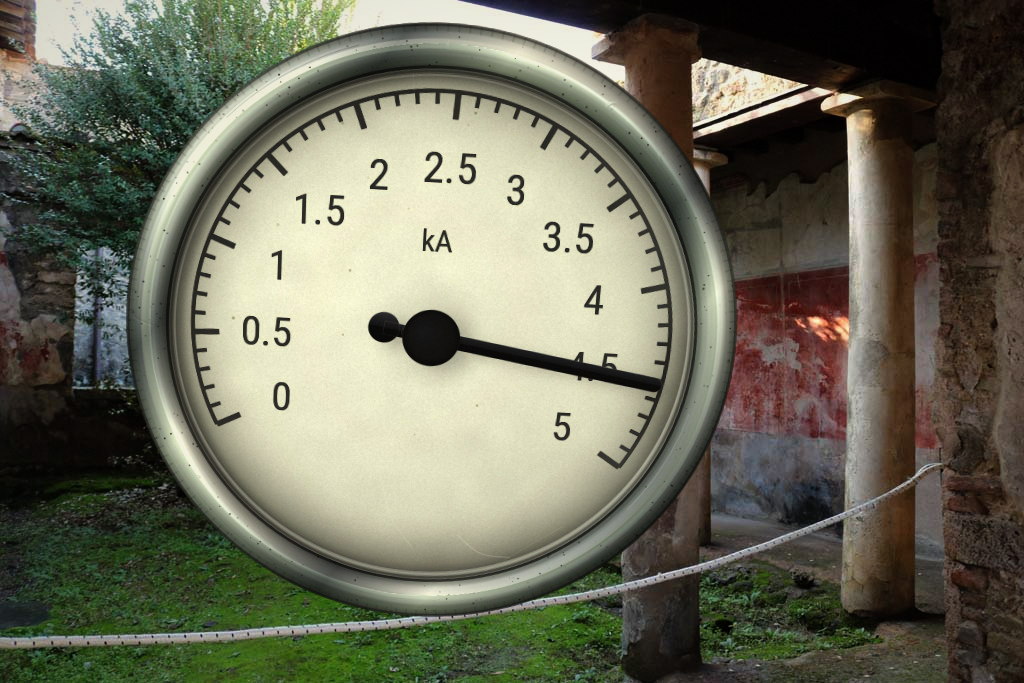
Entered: 4.5 kA
